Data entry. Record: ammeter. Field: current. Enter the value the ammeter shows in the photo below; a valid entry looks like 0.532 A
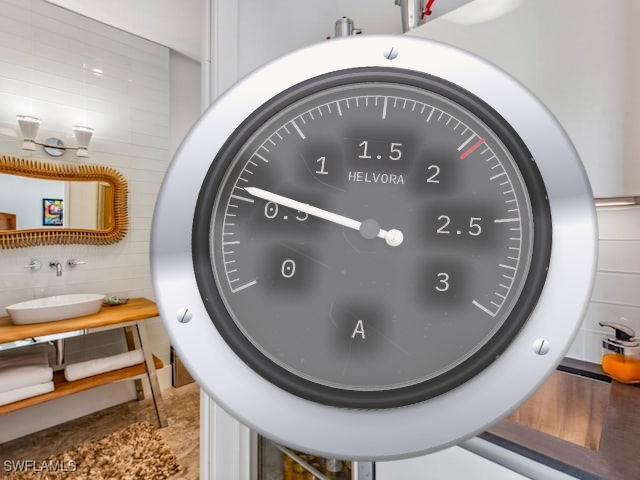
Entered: 0.55 A
